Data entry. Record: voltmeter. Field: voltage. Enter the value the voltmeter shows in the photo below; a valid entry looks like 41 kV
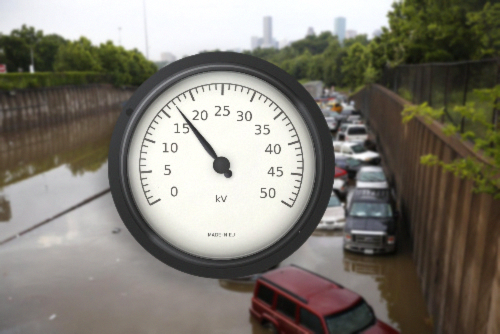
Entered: 17 kV
